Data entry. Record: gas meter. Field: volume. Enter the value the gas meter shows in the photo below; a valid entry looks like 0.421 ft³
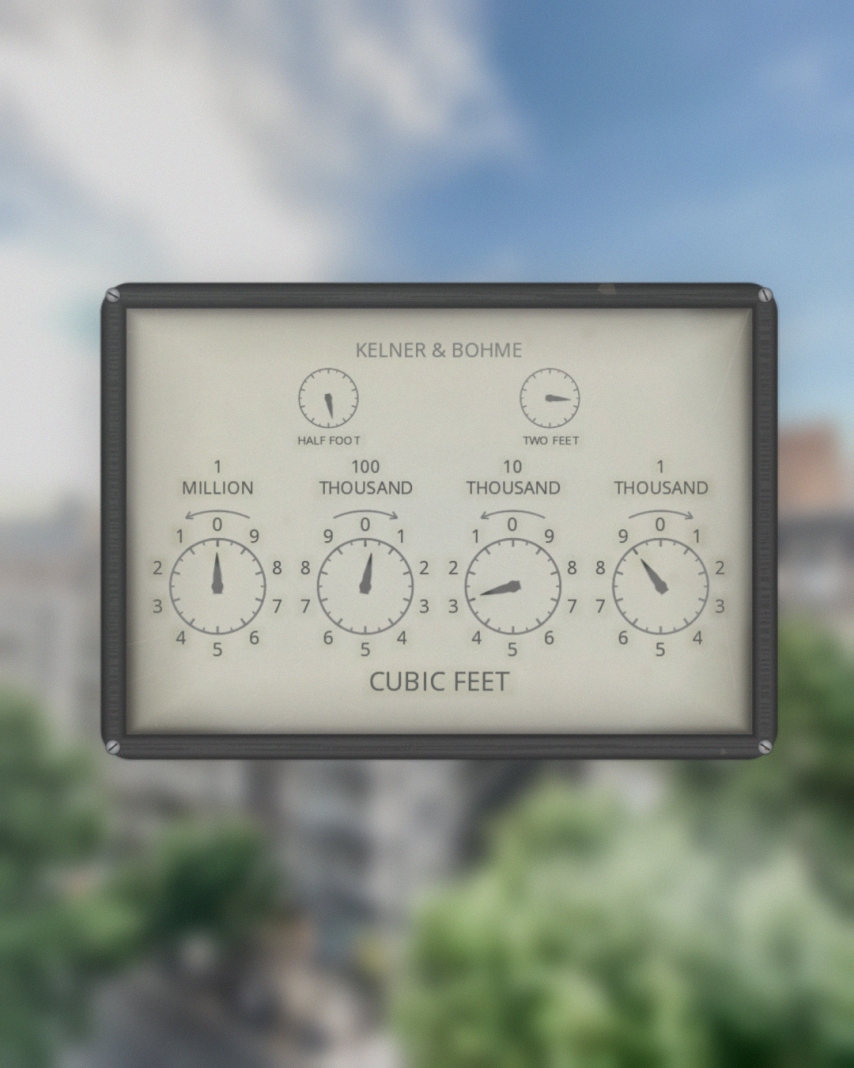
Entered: 2900 ft³
